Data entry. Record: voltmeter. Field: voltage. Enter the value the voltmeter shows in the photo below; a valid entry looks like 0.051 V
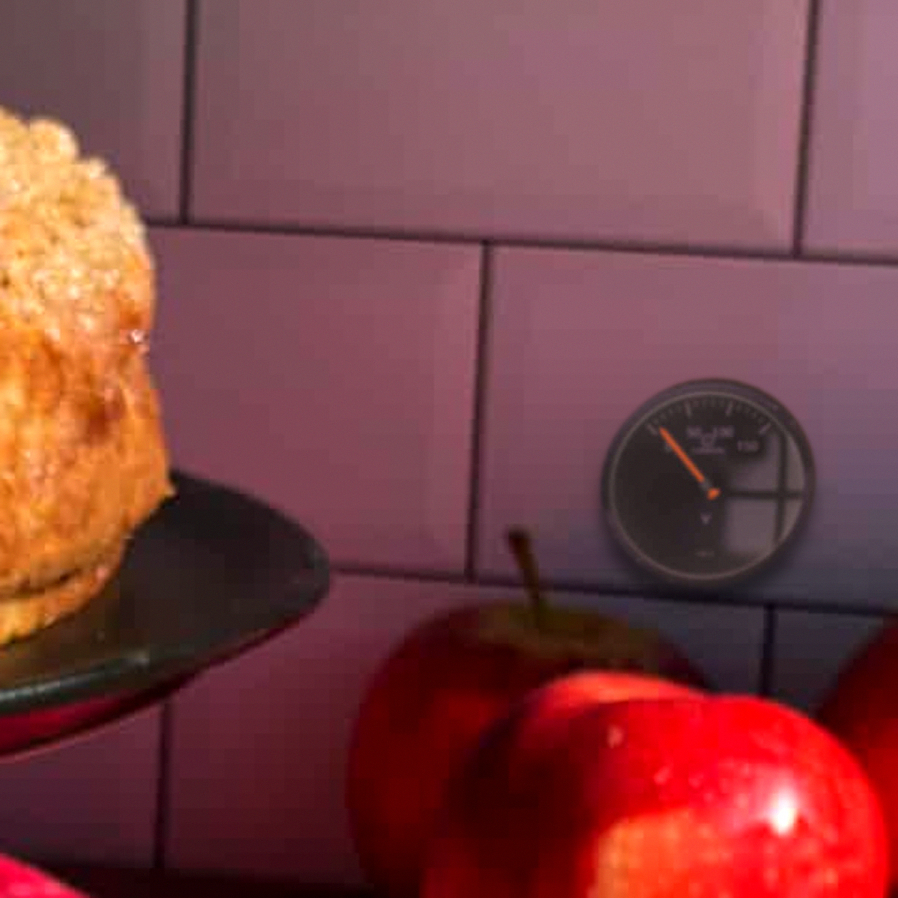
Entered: 10 V
